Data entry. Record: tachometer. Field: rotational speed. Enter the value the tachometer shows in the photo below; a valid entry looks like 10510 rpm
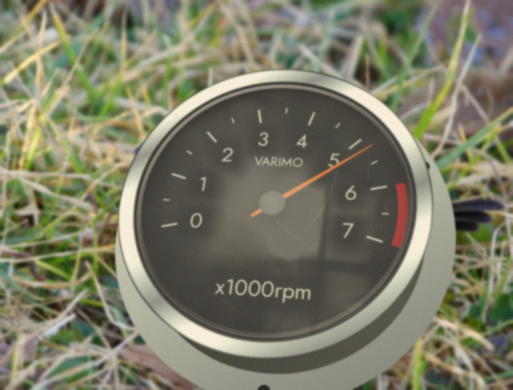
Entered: 5250 rpm
